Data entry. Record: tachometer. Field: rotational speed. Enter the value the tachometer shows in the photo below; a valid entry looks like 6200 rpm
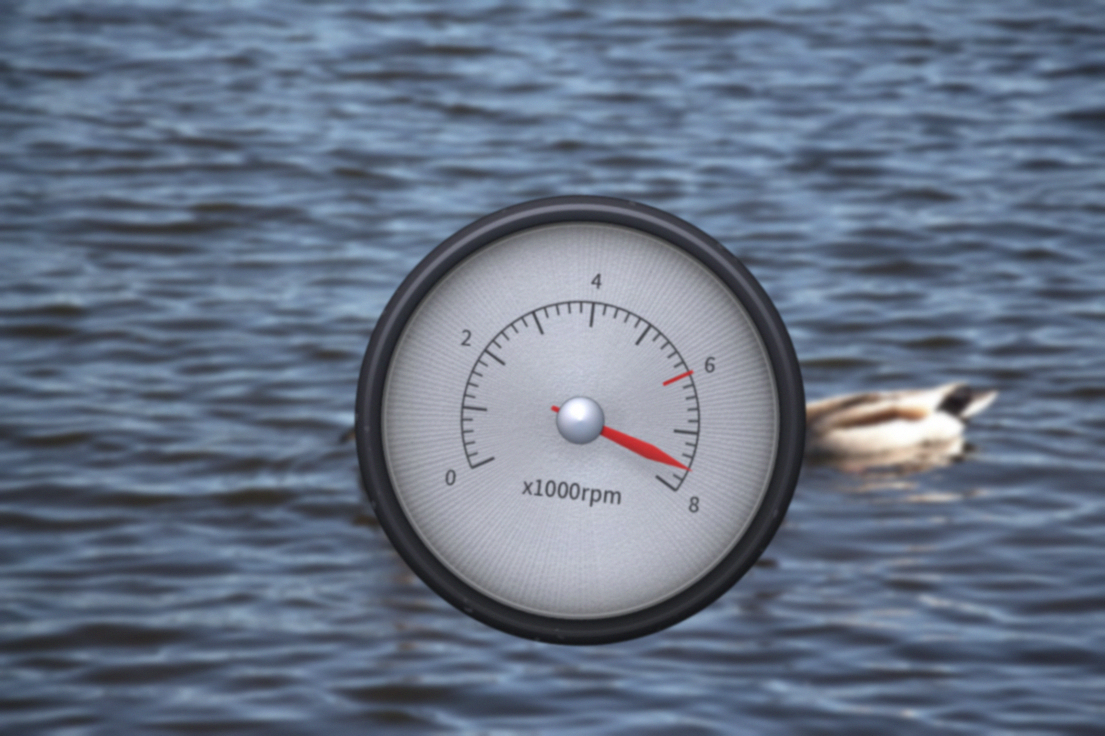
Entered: 7600 rpm
